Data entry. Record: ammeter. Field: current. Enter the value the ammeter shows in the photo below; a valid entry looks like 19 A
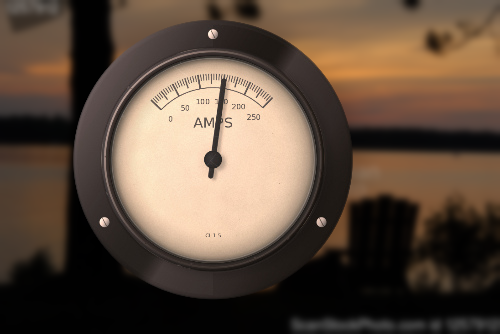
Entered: 150 A
